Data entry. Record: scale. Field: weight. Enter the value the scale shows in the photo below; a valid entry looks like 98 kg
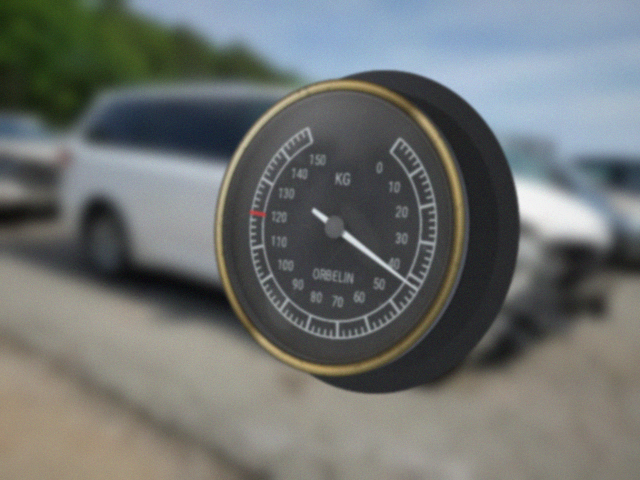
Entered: 42 kg
